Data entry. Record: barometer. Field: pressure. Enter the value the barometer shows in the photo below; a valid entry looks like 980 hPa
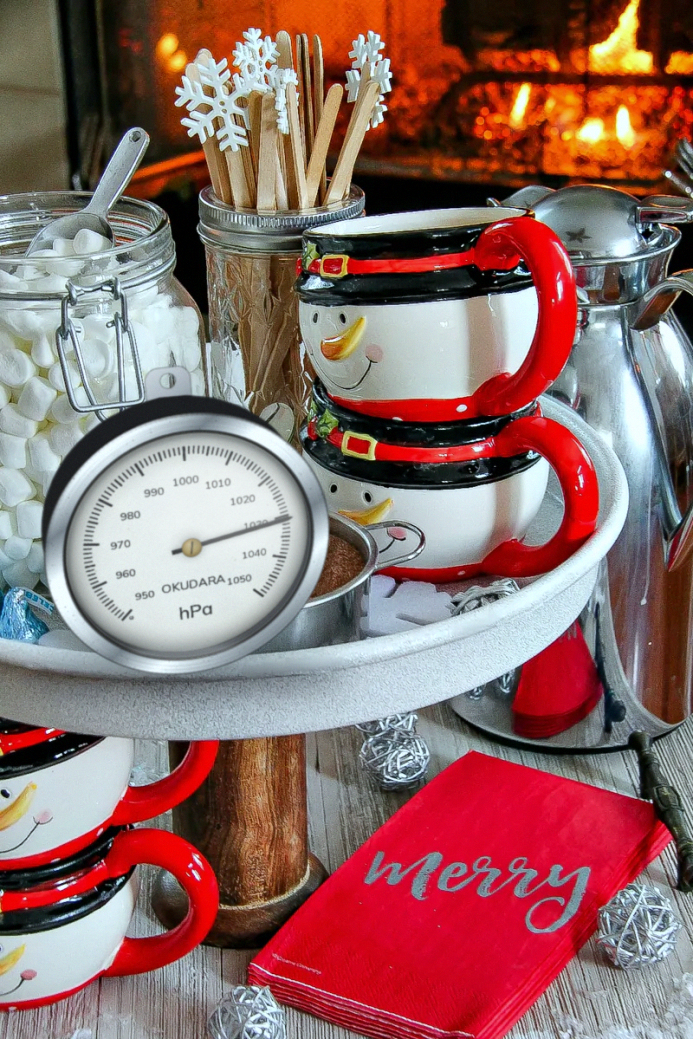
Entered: 1030 hPa
